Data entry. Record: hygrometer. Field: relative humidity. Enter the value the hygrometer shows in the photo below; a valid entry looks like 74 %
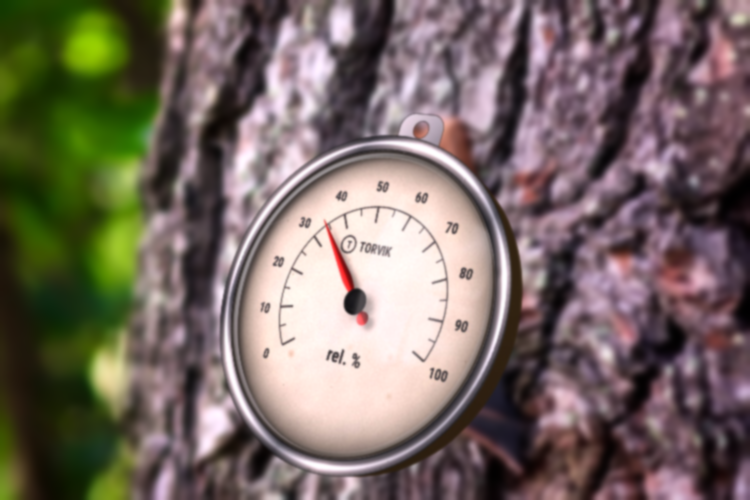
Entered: 35 %
